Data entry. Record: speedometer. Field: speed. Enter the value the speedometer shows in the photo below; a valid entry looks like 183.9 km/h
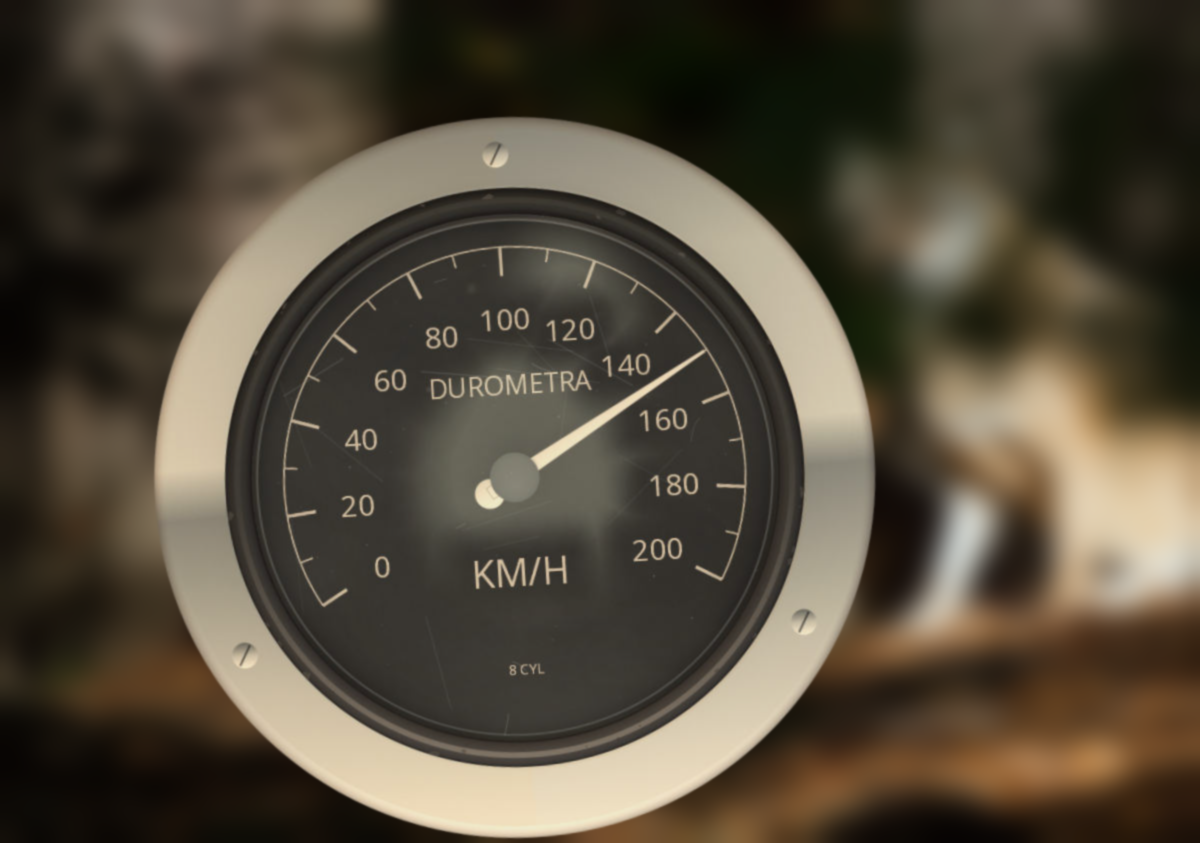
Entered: 150 km/h
